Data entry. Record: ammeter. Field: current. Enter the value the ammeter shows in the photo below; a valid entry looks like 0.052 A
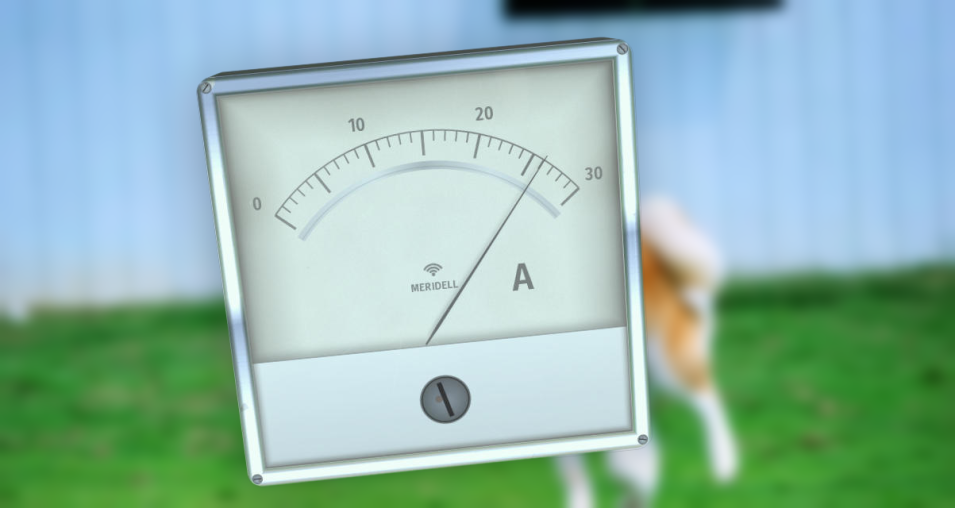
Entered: 26 A
